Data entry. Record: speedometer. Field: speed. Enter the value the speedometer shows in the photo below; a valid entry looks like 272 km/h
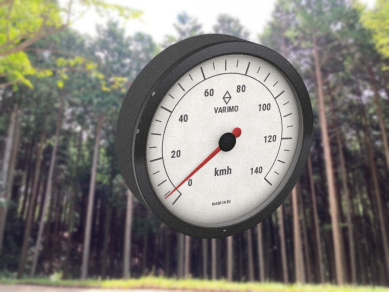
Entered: 5 km/h
